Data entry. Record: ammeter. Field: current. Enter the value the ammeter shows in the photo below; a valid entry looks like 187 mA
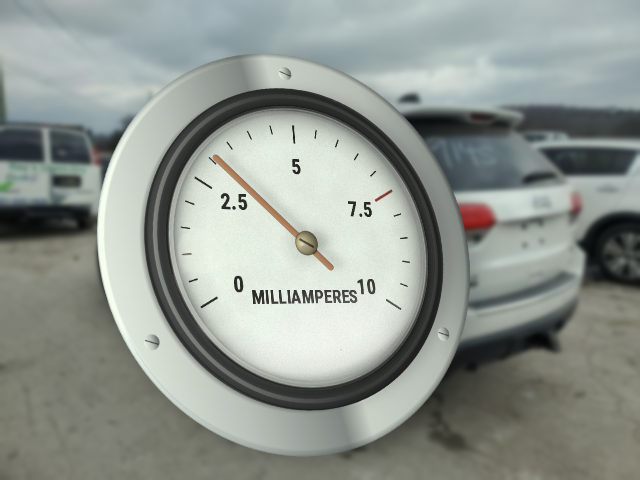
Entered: 3 mA
